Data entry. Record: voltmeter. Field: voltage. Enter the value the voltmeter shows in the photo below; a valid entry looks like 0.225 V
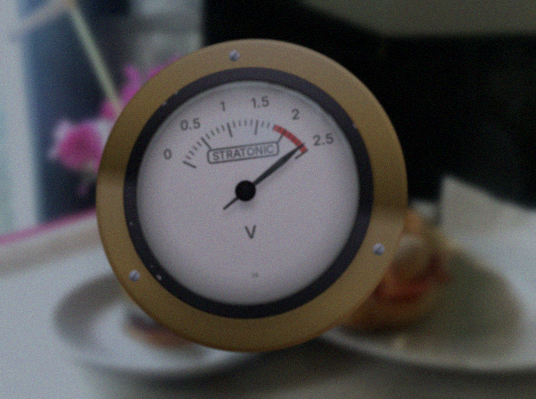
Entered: 2.4 V
